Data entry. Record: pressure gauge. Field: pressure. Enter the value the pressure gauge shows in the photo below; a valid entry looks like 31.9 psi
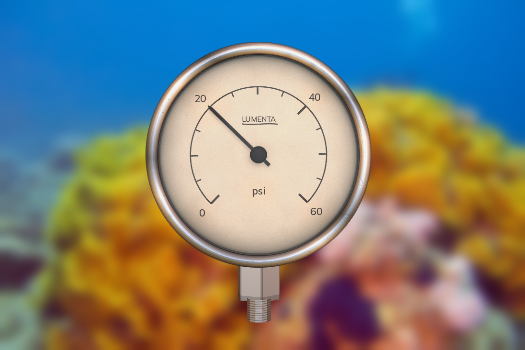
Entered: 20 psi
